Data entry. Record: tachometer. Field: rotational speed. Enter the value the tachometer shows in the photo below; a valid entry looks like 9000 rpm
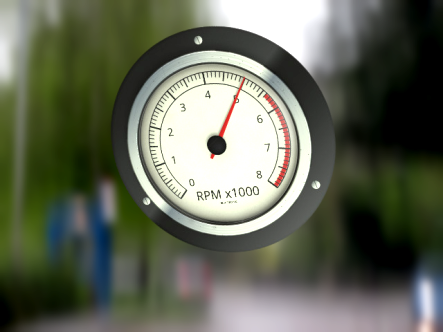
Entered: 5000 rpm
